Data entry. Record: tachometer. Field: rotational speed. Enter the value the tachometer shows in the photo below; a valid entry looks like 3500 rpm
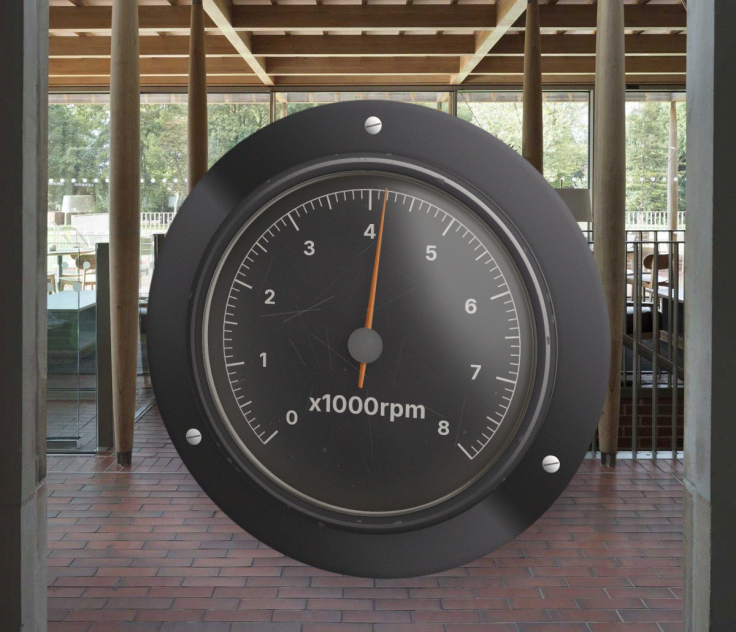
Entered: 4200 rpm
